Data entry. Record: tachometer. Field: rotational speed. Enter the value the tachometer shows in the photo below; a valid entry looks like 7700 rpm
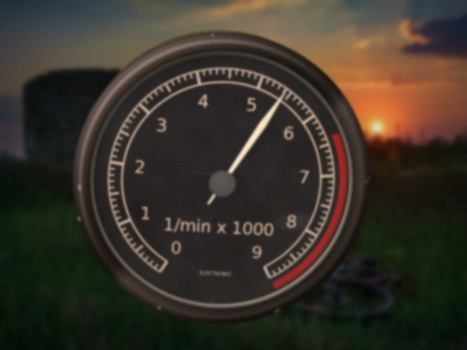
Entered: 5400 rpm
